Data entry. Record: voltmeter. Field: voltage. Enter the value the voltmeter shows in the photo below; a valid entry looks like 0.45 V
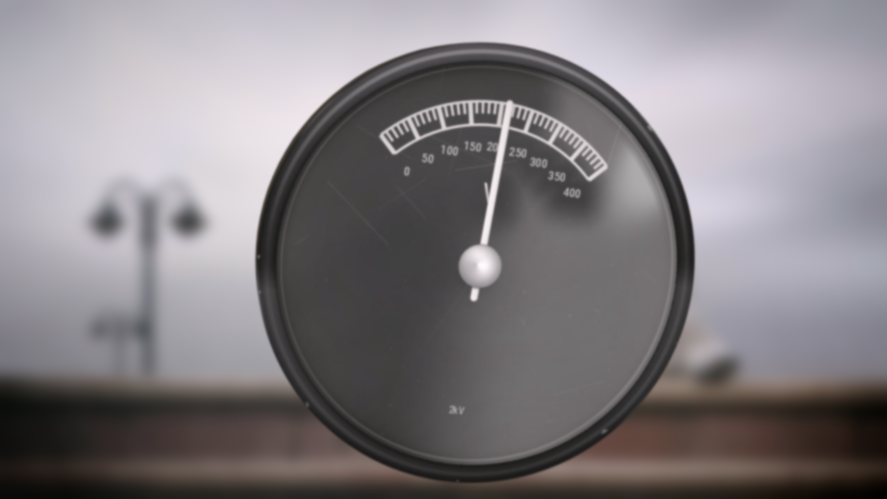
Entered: 210 V
